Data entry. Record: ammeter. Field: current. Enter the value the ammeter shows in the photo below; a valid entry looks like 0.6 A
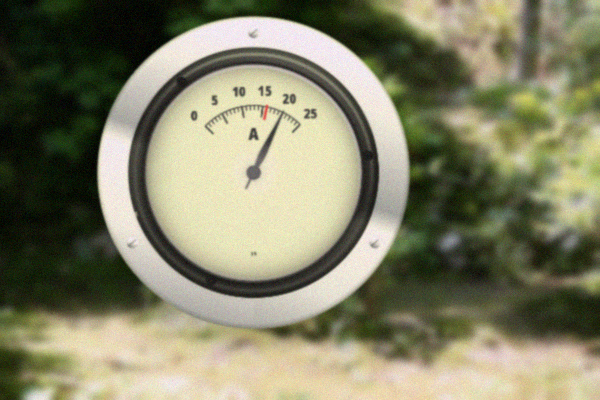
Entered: 20 A
